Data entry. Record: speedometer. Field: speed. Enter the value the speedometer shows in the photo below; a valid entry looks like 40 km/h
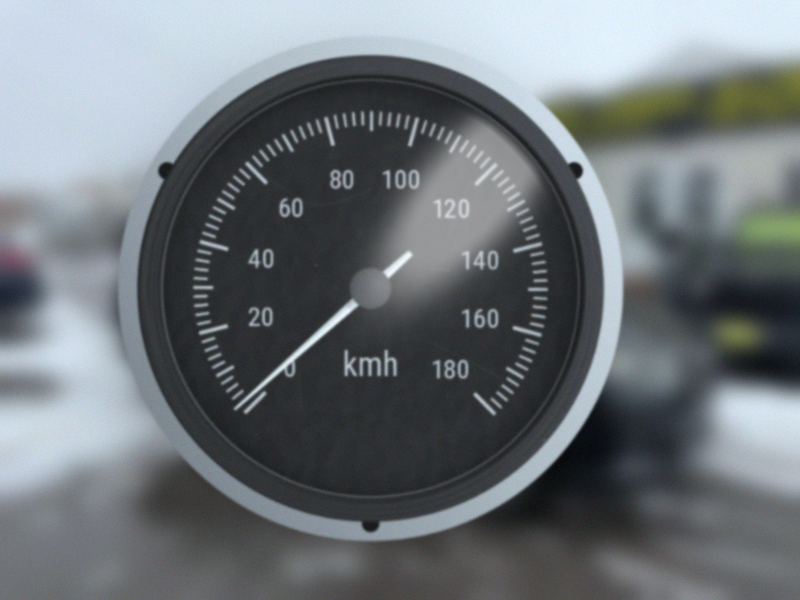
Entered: 2 km/h
